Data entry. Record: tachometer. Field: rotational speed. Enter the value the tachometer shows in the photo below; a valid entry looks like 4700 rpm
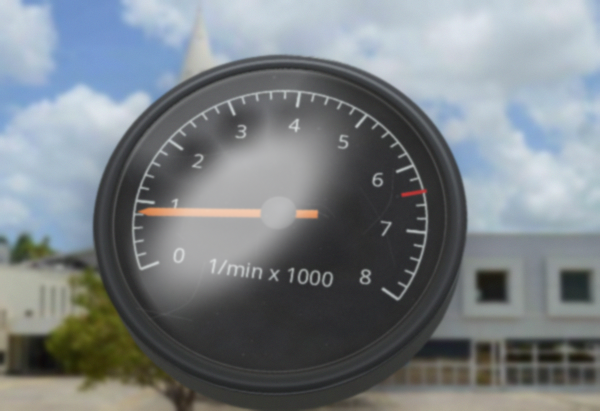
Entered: 800 rpm
